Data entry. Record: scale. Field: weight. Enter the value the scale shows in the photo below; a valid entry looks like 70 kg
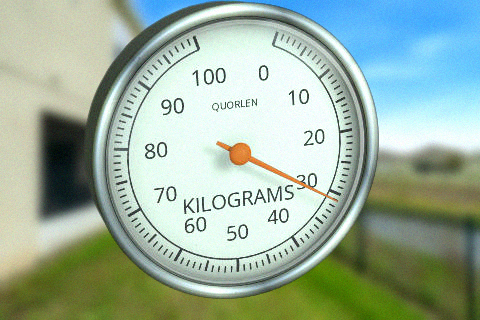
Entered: 31 kg
